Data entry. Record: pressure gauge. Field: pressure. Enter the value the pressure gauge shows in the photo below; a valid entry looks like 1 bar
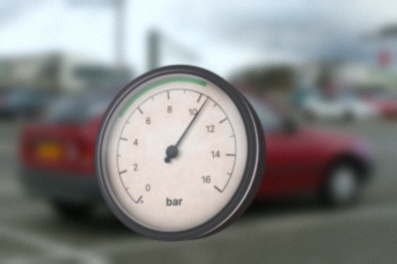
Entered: 10.5 bar
